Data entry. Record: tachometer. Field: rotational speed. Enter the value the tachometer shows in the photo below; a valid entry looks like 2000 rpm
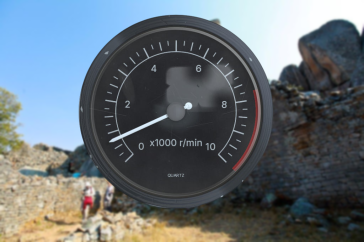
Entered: 750 rpm
